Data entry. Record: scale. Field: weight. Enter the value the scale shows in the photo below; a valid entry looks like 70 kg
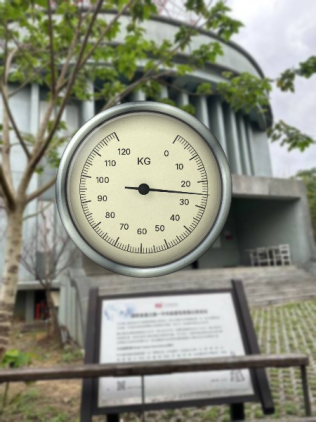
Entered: 25 kg
